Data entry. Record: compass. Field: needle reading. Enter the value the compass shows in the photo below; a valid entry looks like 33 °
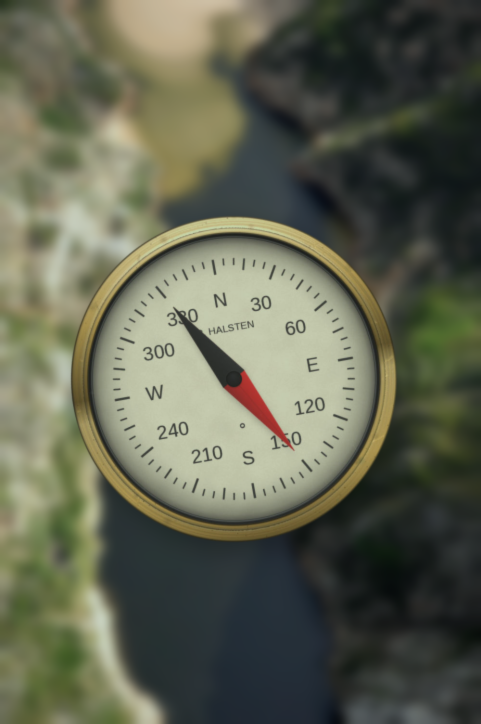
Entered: 150 °
